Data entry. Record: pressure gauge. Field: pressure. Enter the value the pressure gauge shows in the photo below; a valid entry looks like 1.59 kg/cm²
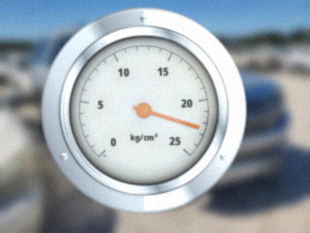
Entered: 22.5 kg/cm²
